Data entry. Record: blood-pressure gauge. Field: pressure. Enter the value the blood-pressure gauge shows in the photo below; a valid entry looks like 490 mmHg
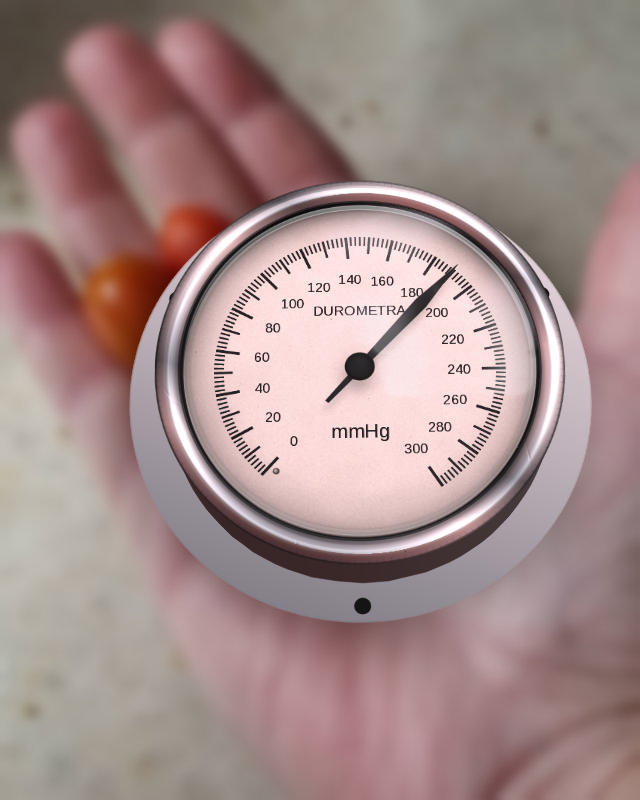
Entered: 190 mmHg
